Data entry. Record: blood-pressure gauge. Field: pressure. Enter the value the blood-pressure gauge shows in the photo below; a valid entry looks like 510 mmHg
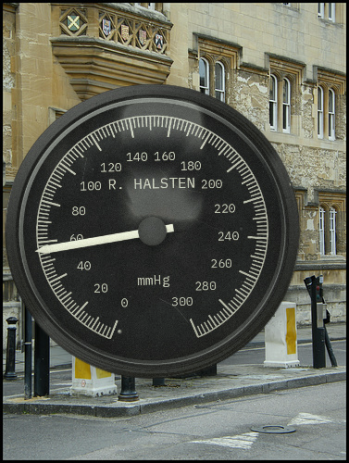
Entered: 56 mmHg
